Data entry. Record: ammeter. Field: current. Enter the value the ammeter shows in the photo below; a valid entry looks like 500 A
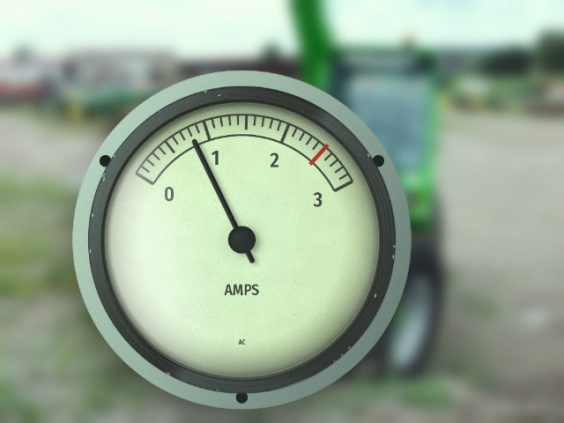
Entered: 0.8 A
